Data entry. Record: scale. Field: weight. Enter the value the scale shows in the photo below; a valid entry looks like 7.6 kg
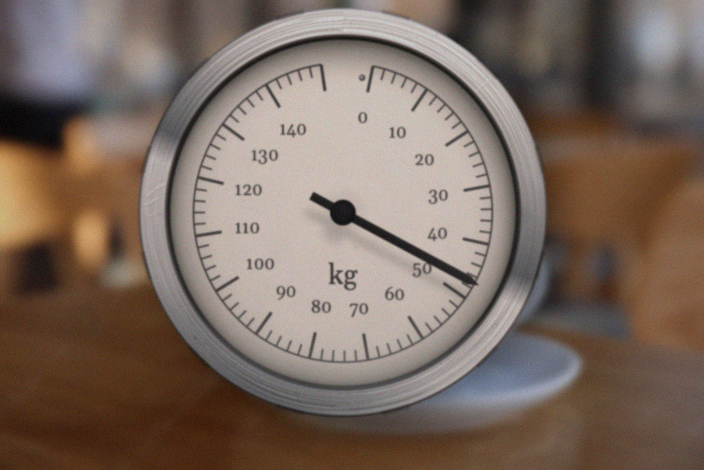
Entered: 47 kg
